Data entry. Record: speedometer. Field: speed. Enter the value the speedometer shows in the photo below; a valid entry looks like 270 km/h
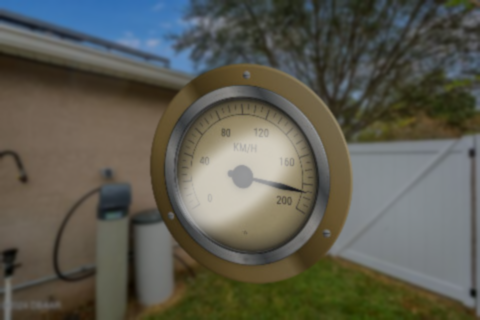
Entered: 185 km/h
